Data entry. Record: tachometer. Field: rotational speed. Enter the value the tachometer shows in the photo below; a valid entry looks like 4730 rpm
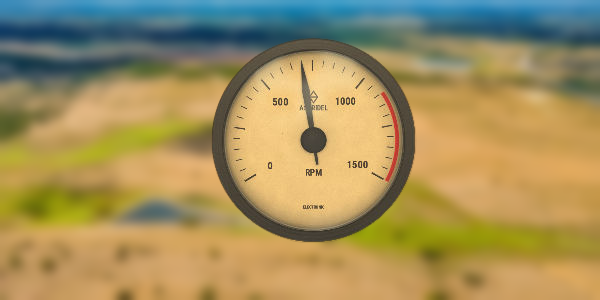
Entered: 700 rpm
